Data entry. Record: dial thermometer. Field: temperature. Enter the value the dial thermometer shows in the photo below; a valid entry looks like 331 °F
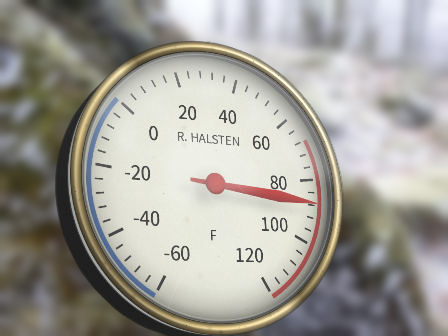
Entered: 88 °F
